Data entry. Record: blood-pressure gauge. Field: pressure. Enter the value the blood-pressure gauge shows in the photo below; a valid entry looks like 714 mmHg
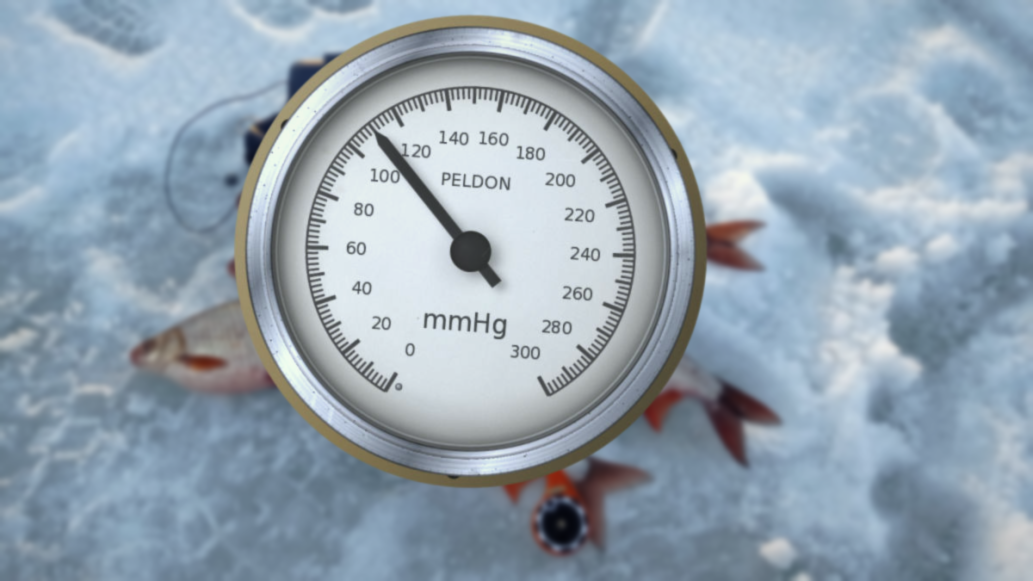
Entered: 110 mmHg
